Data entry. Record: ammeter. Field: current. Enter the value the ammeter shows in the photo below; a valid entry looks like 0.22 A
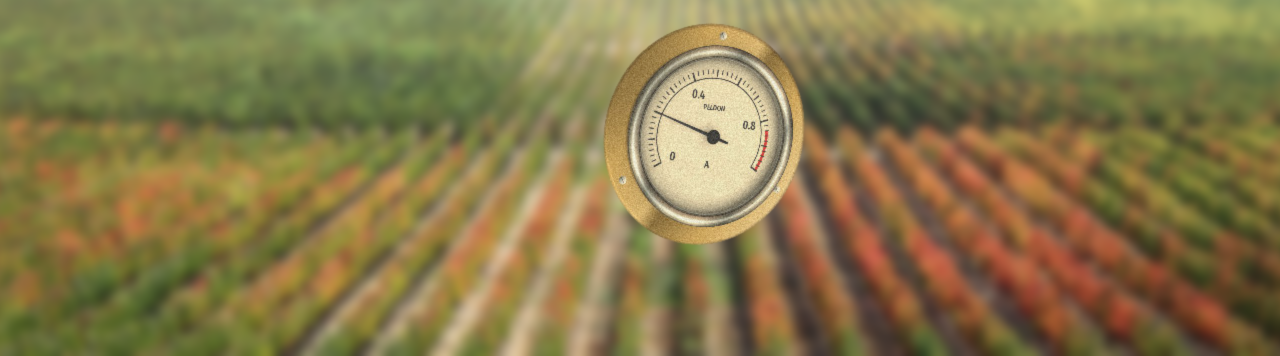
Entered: 0.2 A
